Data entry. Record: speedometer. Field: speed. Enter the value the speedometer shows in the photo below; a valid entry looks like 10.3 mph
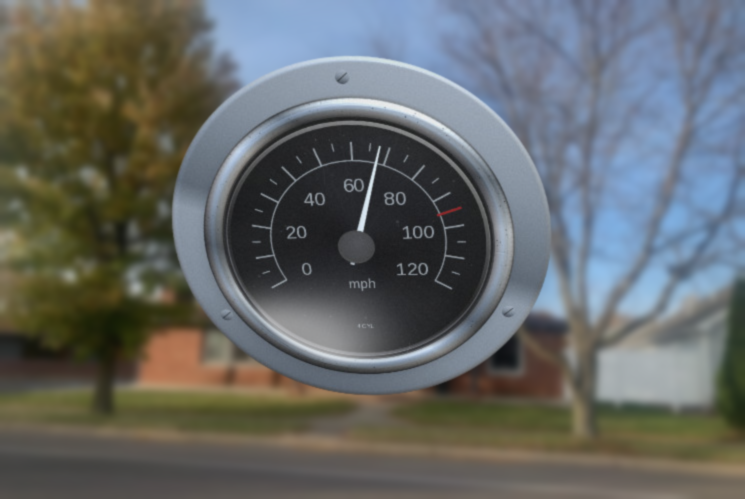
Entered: 67.5 mph
